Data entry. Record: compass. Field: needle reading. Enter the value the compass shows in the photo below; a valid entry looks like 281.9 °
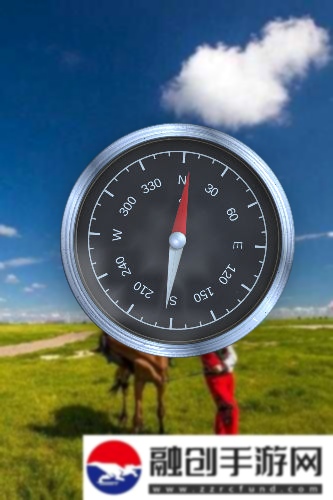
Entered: 5 °
